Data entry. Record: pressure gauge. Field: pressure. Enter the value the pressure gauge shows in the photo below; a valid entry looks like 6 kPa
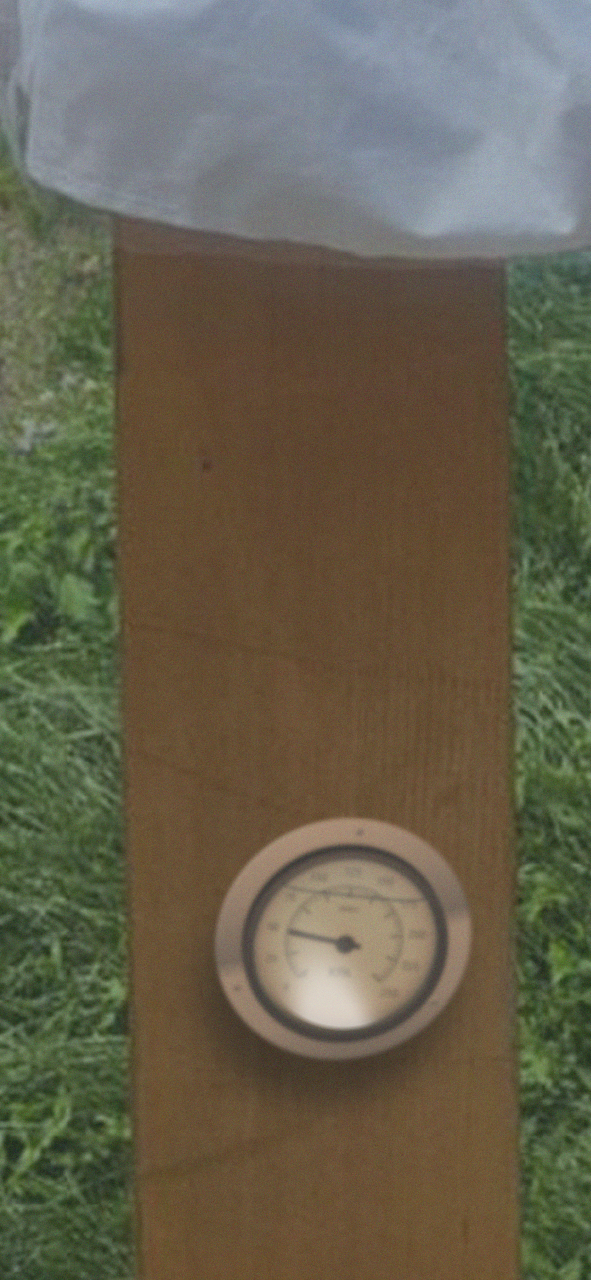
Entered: 50 kPa
